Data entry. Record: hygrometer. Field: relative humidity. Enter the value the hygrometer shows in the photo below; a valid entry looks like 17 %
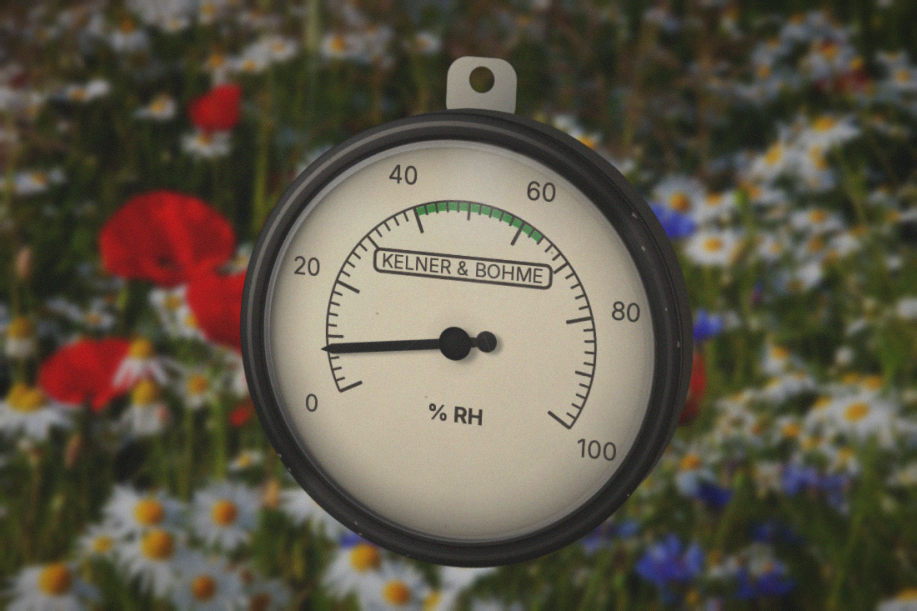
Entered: 8 %
